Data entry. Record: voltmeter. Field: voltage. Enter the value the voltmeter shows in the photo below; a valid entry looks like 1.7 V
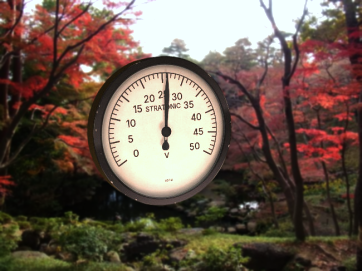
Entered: 26 V
